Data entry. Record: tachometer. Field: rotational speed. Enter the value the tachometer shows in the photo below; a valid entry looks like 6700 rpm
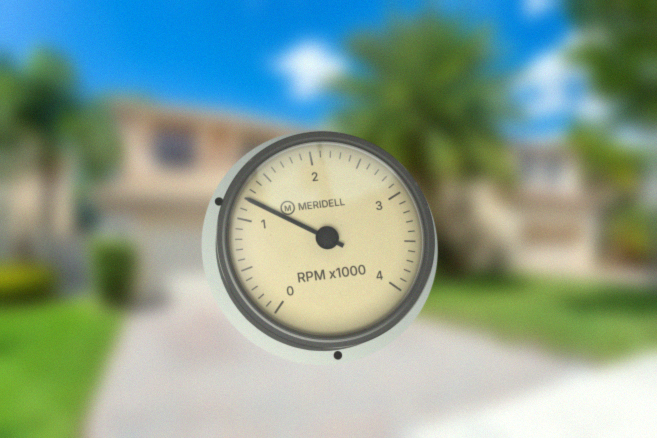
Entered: 1200 rpm
